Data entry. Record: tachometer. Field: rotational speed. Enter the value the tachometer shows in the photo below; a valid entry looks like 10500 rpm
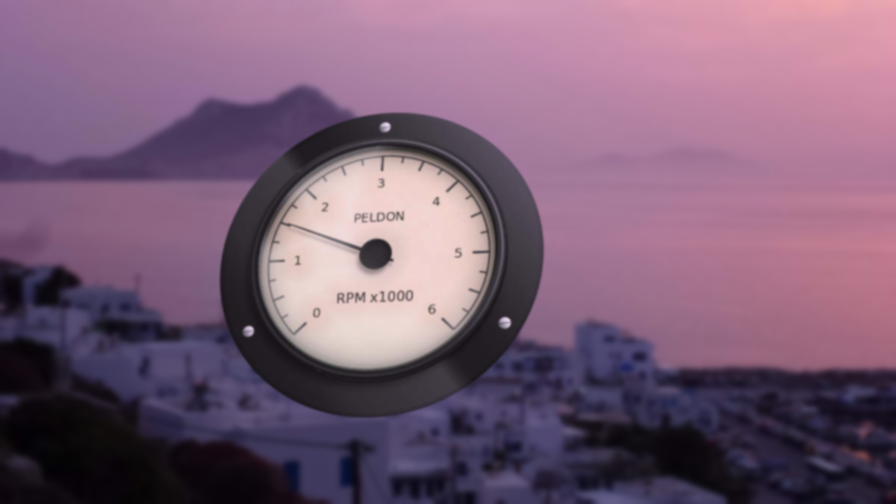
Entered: 1500 rpm
